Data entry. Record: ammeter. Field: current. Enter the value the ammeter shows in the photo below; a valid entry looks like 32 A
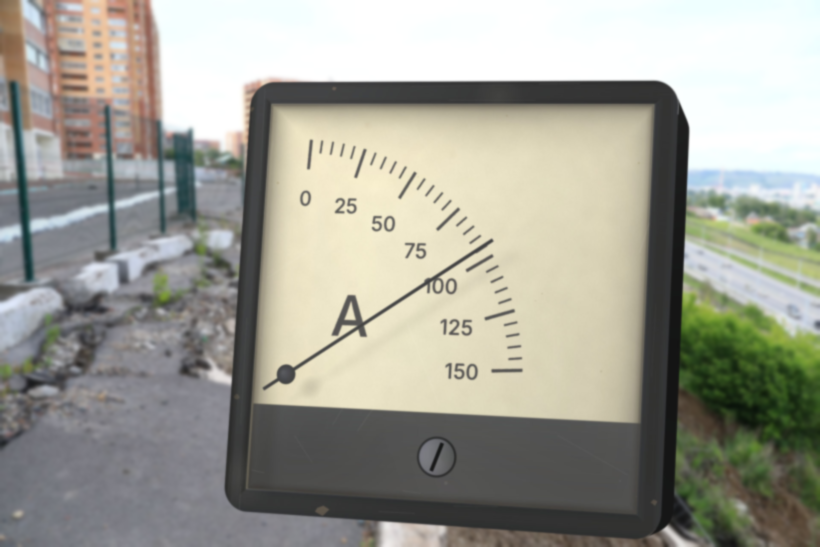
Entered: 95 A
